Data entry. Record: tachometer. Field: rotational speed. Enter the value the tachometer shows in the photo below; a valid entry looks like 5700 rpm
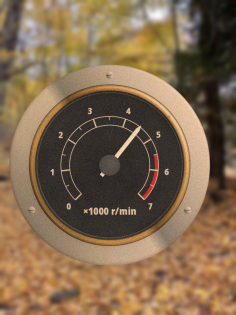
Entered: 4500 rpm
